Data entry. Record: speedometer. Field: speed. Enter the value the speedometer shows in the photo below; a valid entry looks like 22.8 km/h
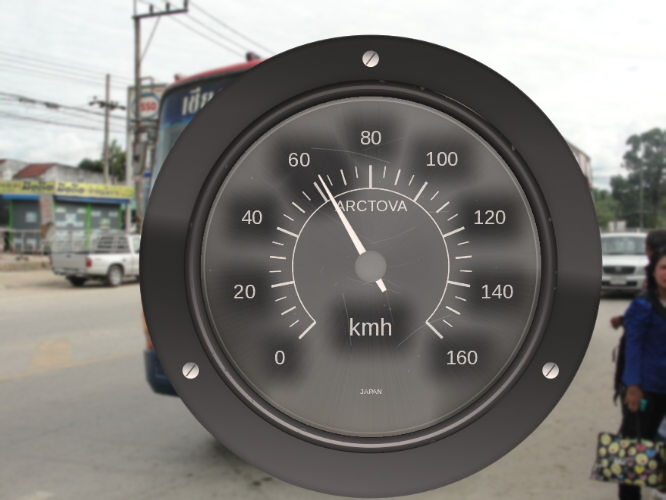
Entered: 62.5 km/h
